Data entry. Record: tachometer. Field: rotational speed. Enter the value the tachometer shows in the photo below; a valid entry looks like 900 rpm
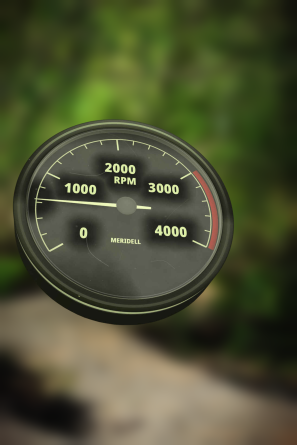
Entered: 600 rpm
